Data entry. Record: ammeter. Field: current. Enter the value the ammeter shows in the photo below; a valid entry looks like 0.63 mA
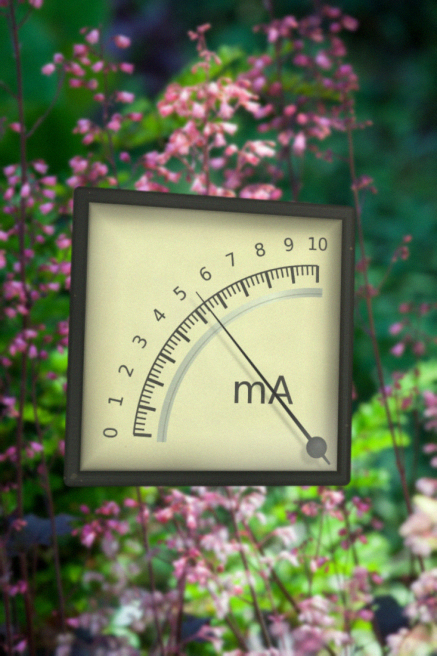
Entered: 5.4 mA
